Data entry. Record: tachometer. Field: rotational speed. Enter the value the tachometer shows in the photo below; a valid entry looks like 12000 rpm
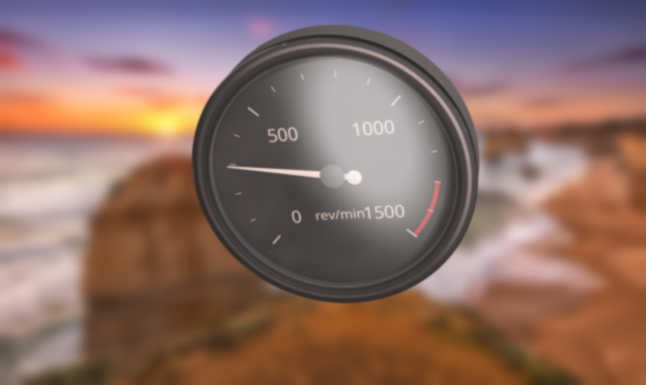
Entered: 300 rpm
